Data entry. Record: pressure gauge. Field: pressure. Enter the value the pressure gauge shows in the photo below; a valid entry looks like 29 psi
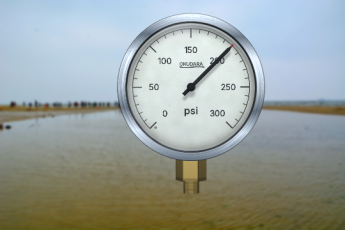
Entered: 200 psi
